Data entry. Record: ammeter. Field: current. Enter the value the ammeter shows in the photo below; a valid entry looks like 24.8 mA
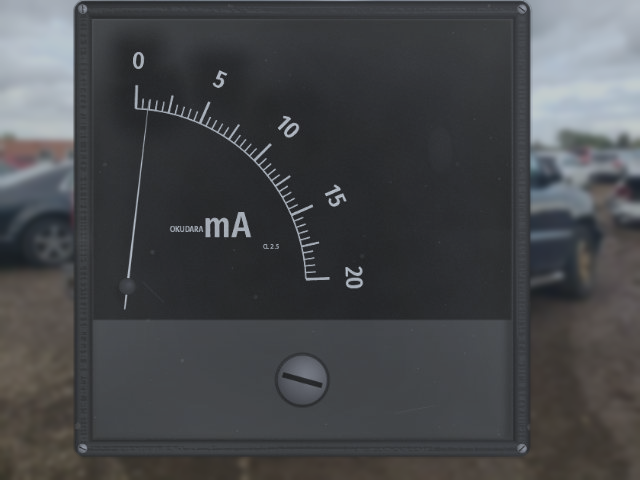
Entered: 1 mA
